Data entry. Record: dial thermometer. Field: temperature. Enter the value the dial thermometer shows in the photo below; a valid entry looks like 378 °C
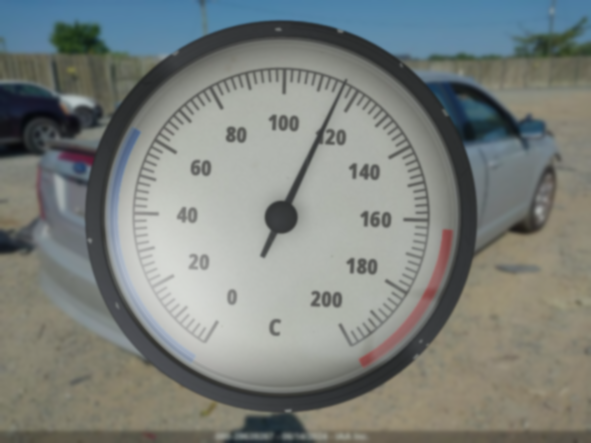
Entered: 116 °C
